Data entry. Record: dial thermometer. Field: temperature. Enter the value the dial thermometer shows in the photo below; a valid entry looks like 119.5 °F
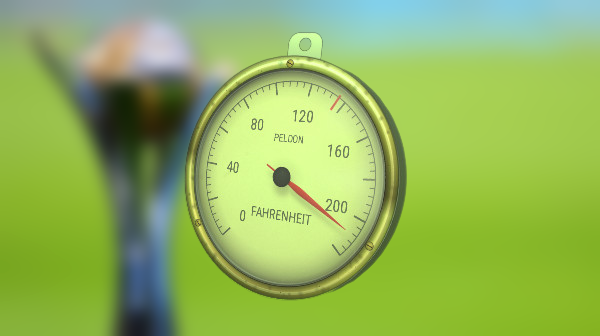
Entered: 208 °F
